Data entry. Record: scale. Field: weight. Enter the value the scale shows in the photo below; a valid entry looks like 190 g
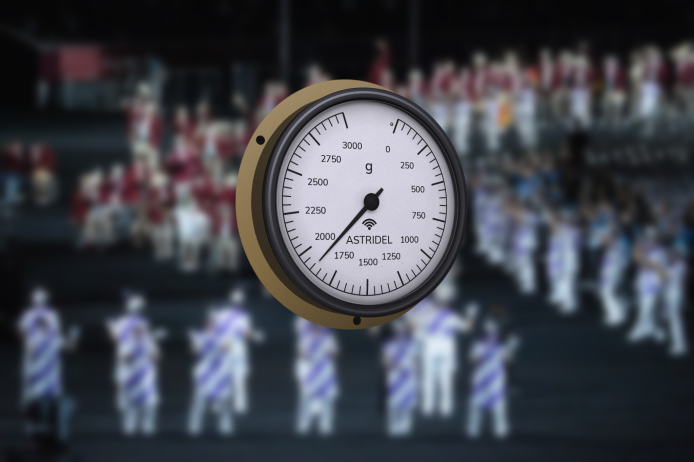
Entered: 1900 g
